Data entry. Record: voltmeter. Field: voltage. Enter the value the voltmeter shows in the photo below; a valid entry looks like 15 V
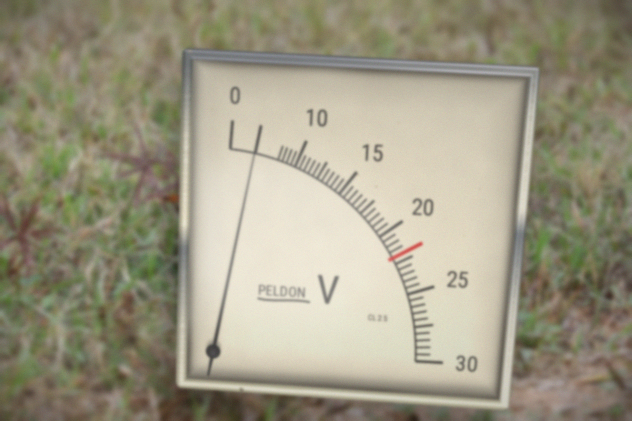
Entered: 5 V
